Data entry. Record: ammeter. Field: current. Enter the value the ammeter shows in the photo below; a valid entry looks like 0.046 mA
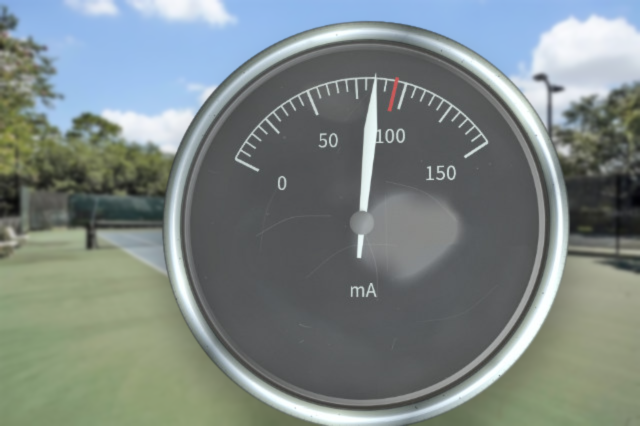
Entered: 85 mA
